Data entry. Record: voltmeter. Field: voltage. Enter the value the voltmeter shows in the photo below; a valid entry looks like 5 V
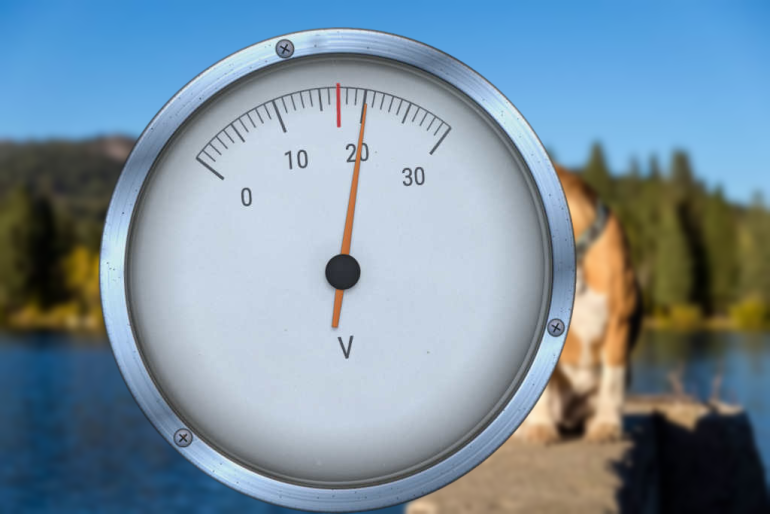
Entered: 20 V
